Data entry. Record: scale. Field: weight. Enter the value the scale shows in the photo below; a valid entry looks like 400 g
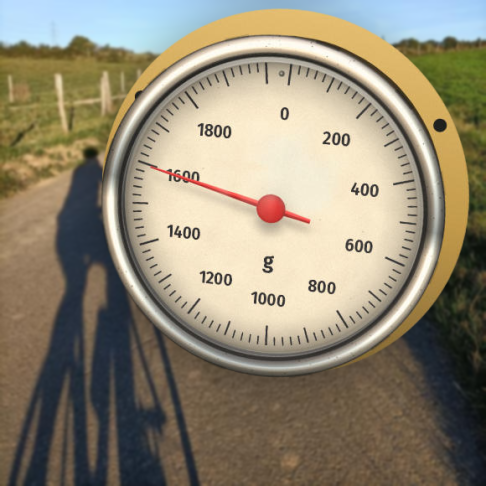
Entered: 1600 g
